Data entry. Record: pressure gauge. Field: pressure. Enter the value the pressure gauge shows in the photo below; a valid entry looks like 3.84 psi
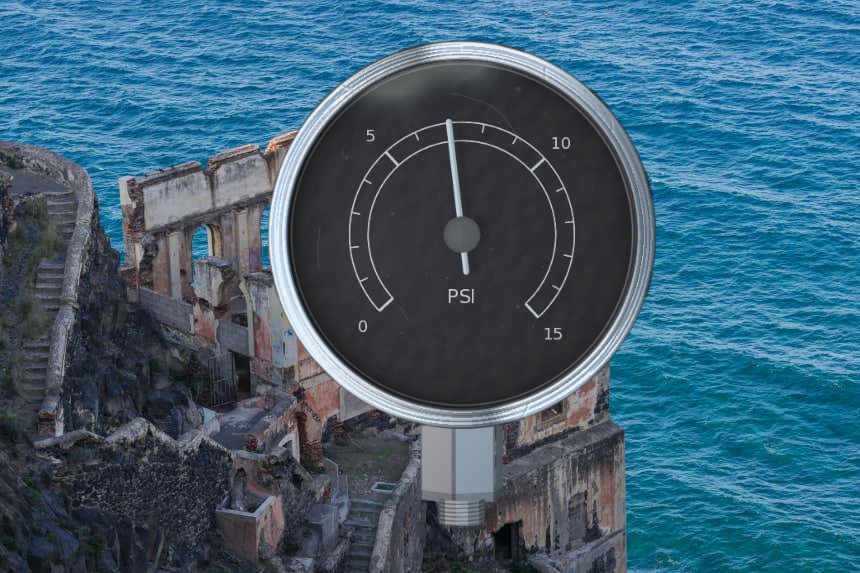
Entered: 7 psi
